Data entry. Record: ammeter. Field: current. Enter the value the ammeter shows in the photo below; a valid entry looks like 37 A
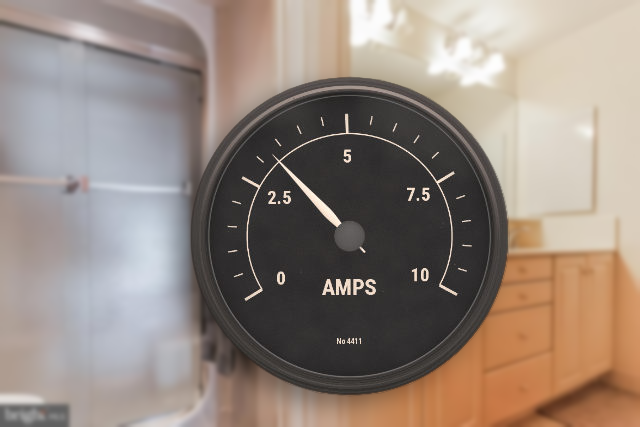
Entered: 3.25 A
